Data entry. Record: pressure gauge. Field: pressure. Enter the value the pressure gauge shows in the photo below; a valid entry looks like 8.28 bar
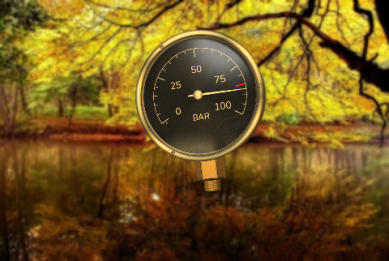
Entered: 87.5 bar
